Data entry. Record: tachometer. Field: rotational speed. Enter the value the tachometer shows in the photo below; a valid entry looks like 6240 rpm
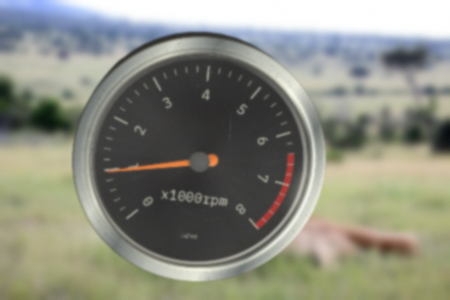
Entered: 1000 rpm
